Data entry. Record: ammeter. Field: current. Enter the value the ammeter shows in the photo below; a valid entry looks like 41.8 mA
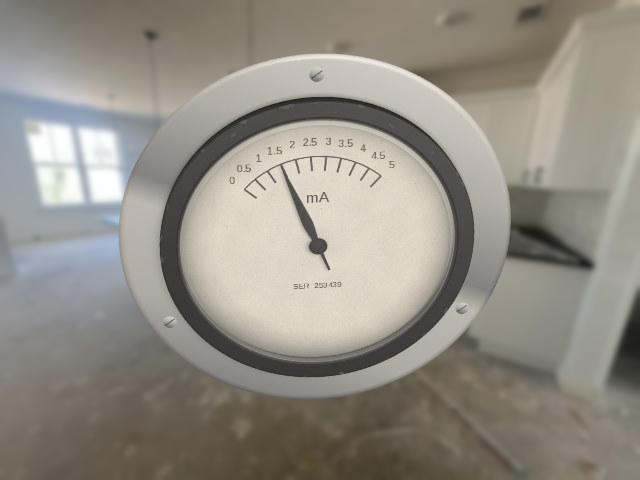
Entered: 1.5 mA
